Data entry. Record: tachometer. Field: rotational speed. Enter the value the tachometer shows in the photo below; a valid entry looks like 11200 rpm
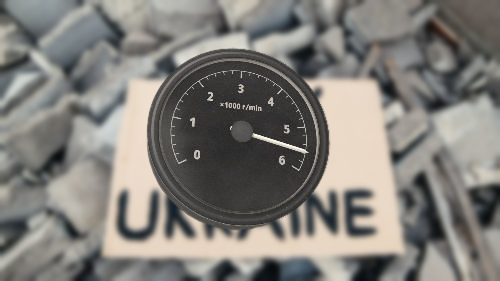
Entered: 5600 rpm
